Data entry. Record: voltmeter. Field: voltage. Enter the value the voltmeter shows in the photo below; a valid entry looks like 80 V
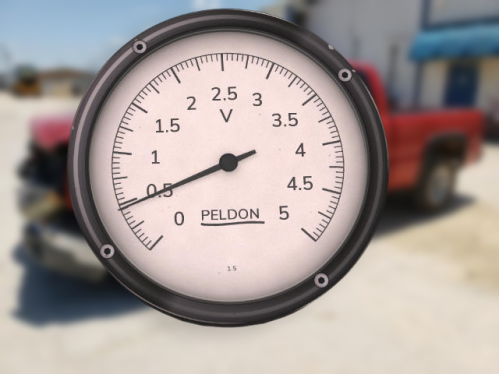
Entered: 0.45 V
